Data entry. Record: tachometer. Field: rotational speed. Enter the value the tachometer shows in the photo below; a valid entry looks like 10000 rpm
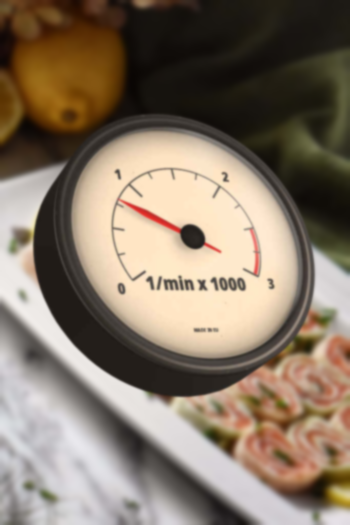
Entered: 750 rpm
